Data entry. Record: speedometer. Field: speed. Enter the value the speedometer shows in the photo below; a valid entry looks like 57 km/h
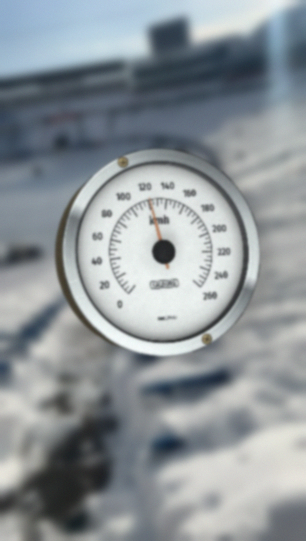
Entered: 120 km/h
